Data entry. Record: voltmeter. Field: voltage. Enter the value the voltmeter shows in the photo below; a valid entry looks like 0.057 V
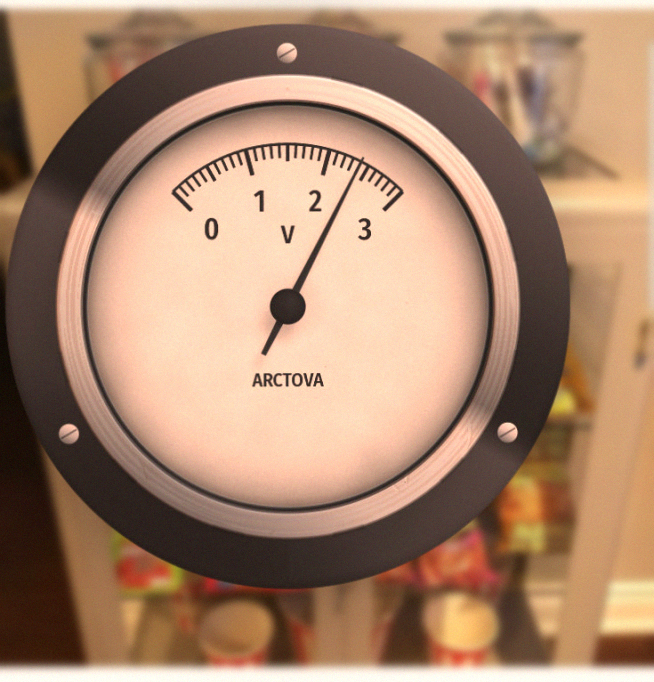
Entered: 2.4 V
